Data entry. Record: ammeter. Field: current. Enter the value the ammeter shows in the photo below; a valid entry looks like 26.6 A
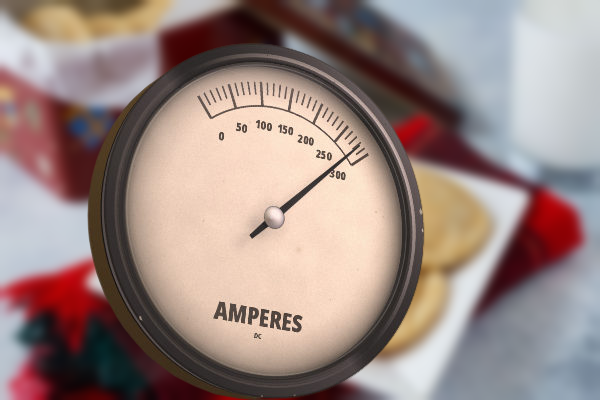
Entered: 280 A
